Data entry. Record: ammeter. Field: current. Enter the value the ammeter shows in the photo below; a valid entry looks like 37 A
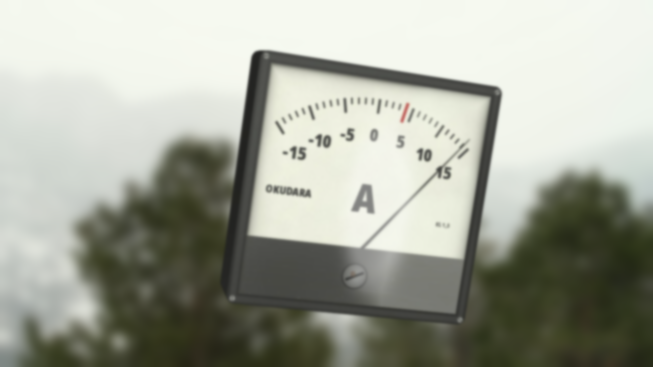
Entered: 14 A
